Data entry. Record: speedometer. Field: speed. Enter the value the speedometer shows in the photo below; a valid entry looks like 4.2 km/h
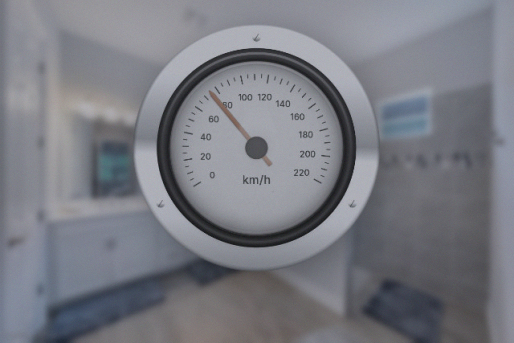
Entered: 75 km/h
